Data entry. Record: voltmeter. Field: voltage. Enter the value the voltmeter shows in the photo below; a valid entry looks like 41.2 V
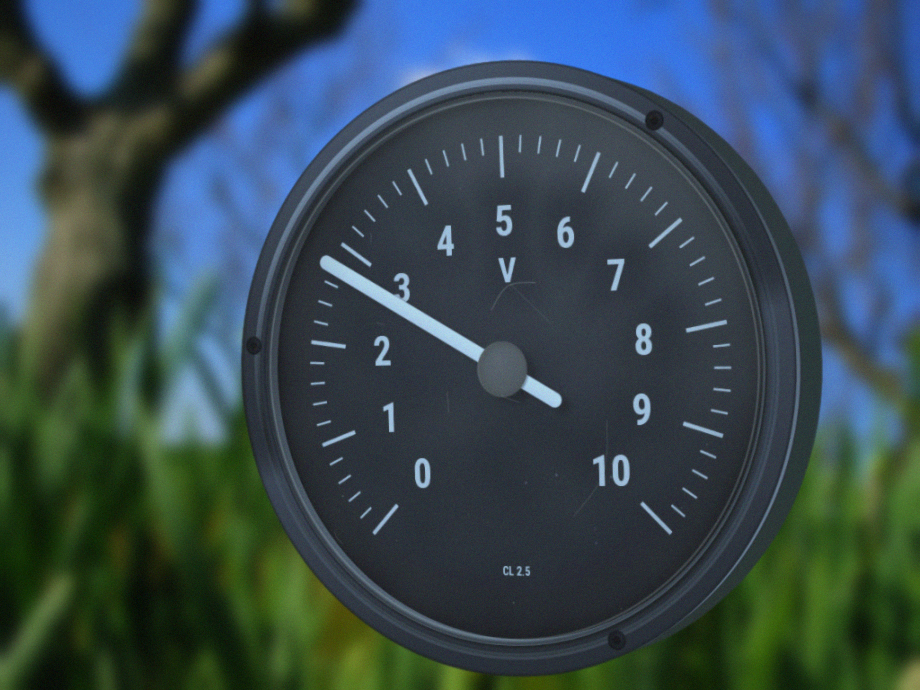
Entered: 2.8 V
